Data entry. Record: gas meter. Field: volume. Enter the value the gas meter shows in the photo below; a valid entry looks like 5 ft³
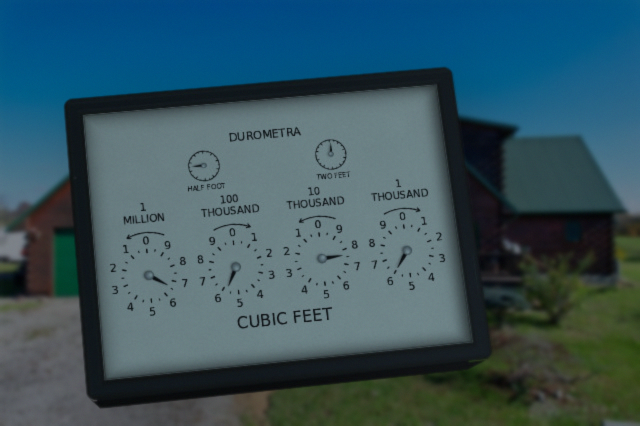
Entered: 657600 ft³
